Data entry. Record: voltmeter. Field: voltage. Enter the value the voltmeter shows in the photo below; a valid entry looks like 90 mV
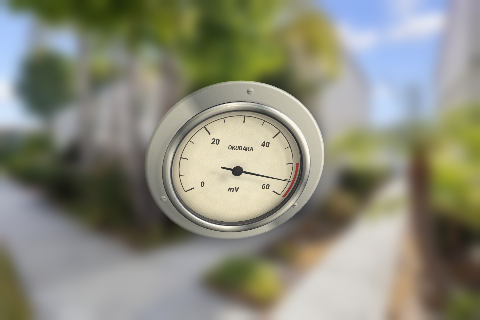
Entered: 55 mV
